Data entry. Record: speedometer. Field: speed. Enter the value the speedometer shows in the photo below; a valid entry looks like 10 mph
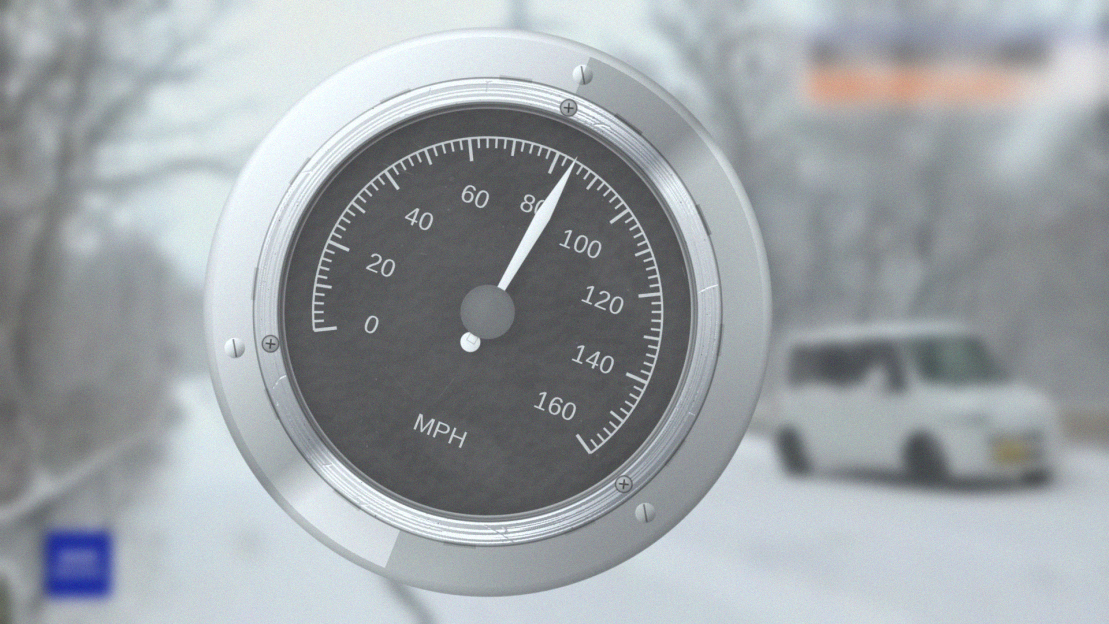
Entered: 84 mph
